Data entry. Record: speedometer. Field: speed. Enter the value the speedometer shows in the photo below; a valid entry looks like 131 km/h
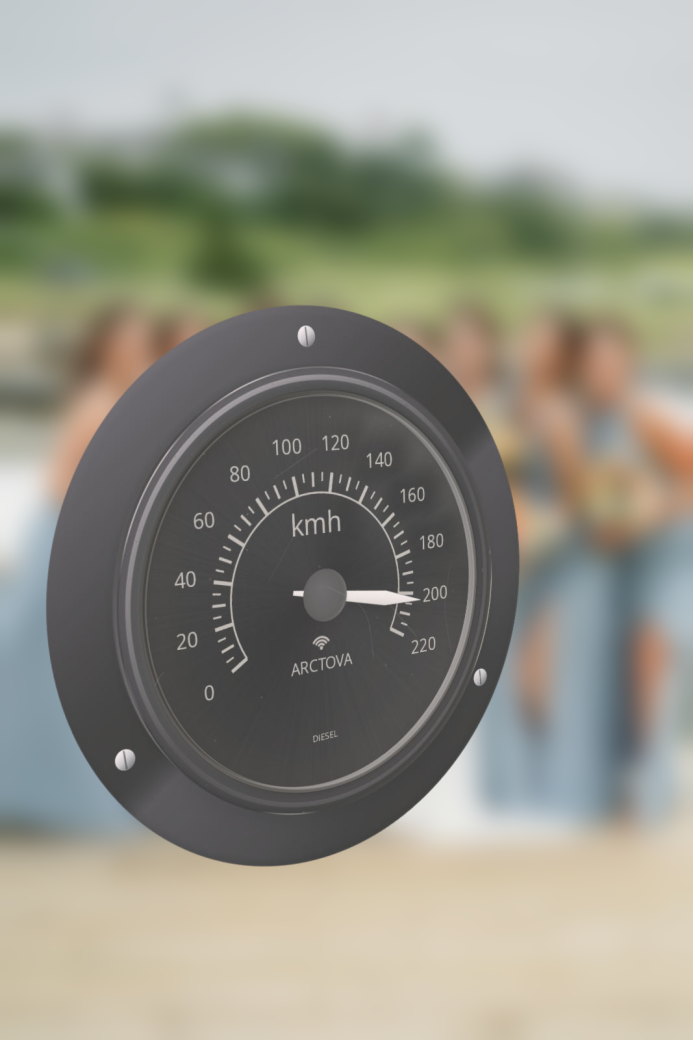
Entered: 202.5 km/h
